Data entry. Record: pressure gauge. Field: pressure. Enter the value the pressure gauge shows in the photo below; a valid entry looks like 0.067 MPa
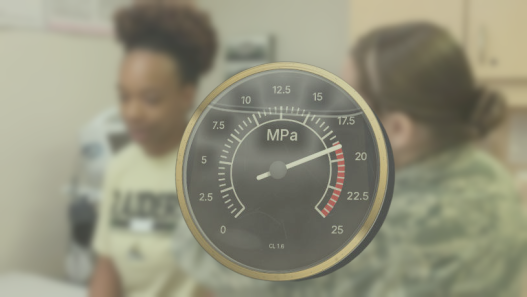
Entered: 19 MPa
